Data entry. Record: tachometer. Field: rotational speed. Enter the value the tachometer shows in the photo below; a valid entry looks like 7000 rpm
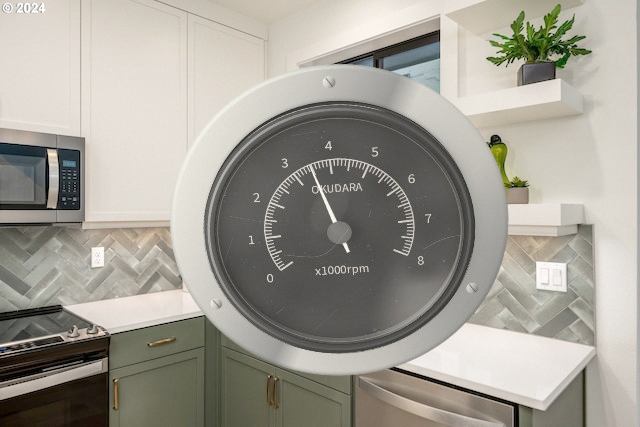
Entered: 3500 rpm
